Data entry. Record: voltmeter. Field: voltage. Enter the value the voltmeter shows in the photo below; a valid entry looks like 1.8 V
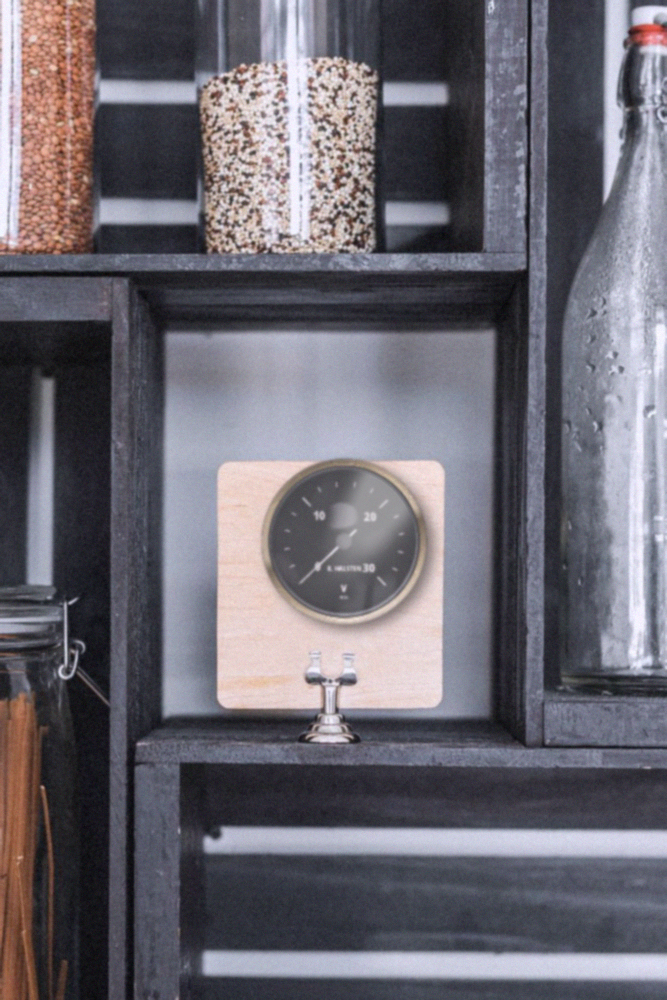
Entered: 0 V
